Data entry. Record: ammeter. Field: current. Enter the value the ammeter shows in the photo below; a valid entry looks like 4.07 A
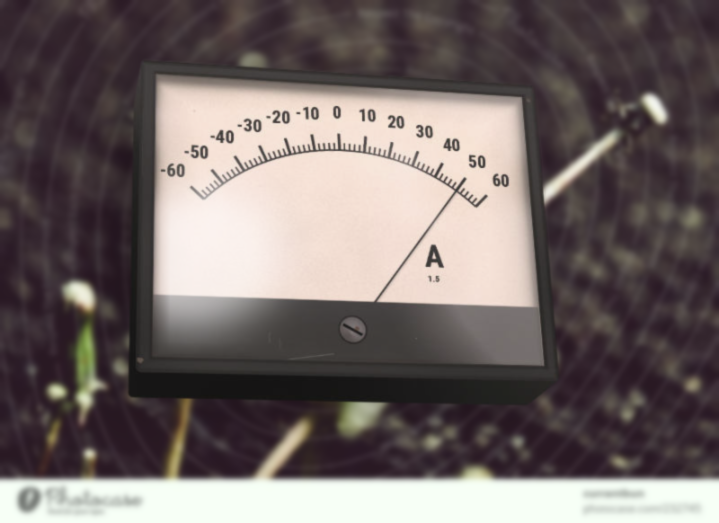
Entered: 50 A
